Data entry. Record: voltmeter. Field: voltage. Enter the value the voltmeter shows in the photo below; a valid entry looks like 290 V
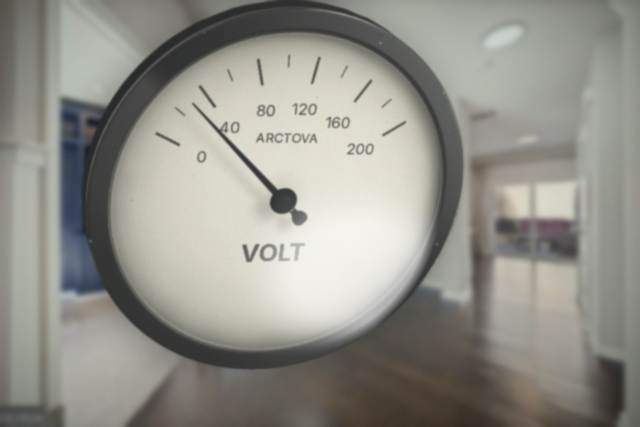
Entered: 30 V
